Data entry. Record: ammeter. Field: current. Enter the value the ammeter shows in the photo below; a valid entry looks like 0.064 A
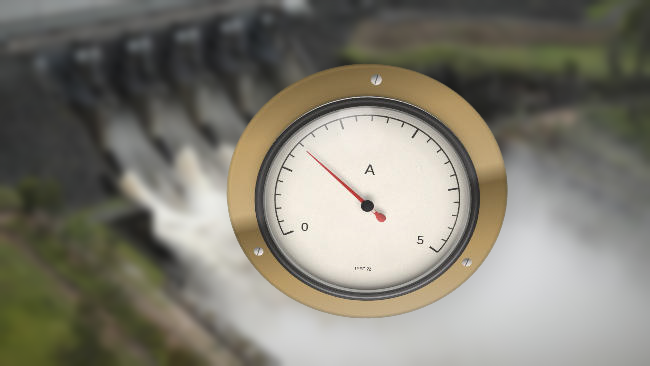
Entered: 1.4 A
